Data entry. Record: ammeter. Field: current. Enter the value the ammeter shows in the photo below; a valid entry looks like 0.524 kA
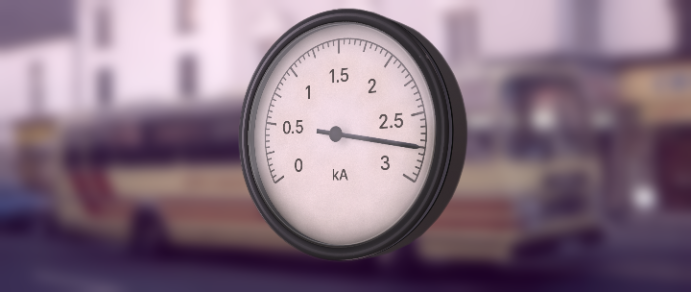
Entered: 2.75 kA
